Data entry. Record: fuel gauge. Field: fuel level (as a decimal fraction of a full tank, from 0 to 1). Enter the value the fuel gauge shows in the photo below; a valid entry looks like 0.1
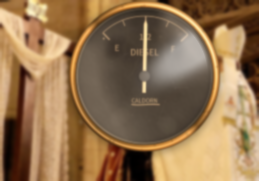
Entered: 0.5
